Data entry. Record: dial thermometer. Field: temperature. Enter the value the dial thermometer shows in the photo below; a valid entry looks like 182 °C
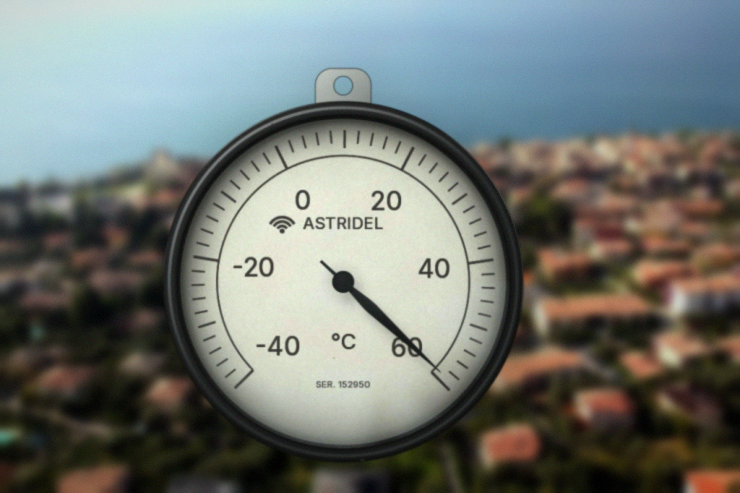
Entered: 59 °C
